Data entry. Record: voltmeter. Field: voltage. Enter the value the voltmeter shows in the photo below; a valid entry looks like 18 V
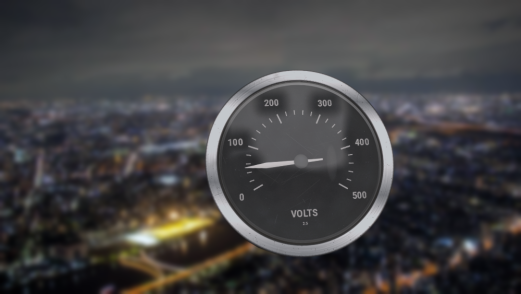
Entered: 50 V
